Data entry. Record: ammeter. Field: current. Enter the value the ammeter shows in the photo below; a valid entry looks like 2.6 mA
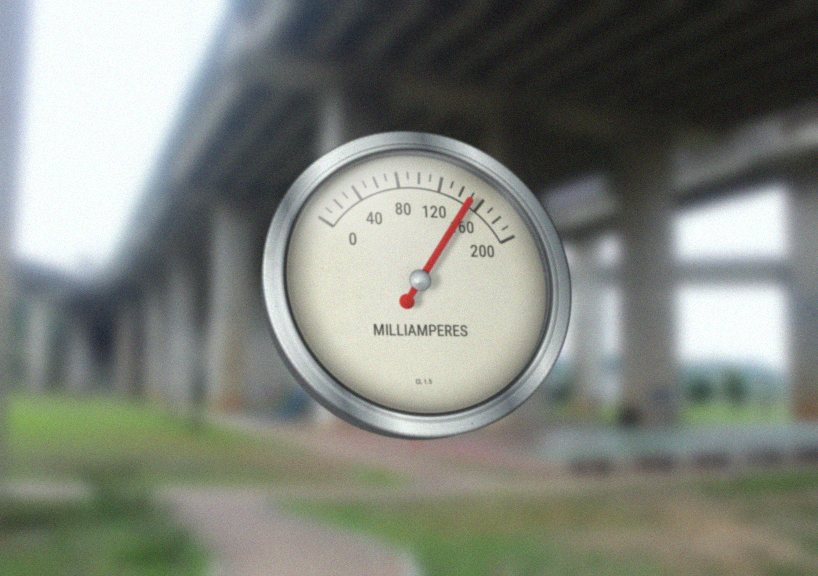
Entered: 150 mA
